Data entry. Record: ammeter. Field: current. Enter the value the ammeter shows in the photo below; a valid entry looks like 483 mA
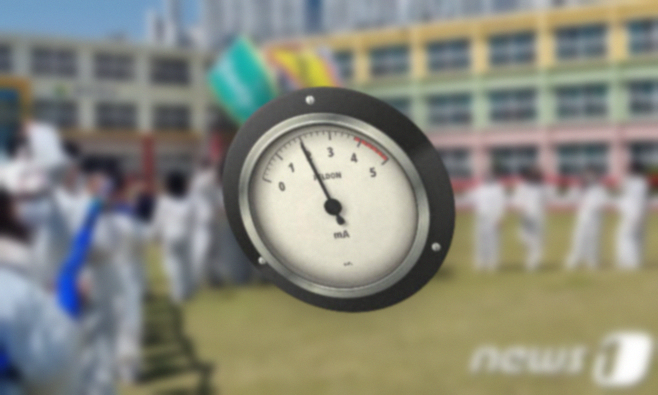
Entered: 2 mA
